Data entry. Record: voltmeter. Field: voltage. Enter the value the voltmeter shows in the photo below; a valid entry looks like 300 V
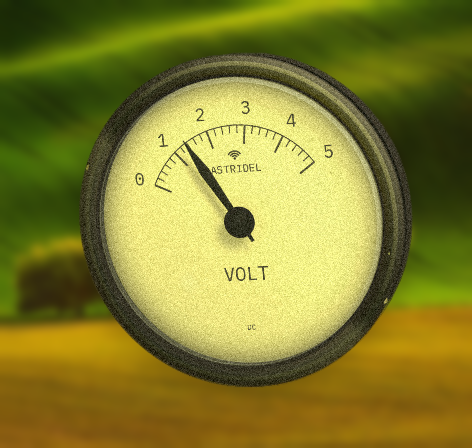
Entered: 1.4 V
